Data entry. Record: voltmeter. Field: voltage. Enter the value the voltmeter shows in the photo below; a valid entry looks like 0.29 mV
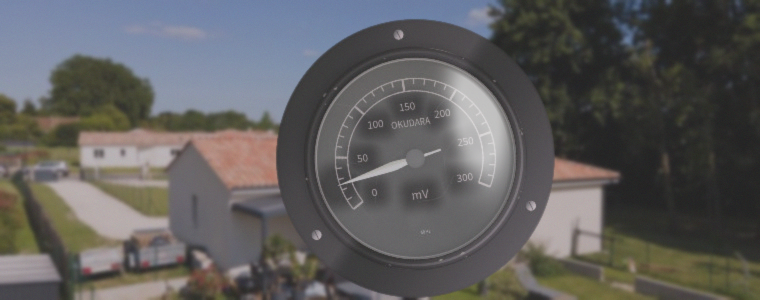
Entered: 25 mV
